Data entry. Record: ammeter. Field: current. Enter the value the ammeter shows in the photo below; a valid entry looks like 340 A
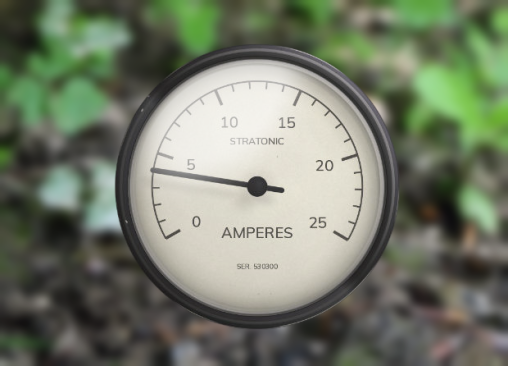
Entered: 4 A
